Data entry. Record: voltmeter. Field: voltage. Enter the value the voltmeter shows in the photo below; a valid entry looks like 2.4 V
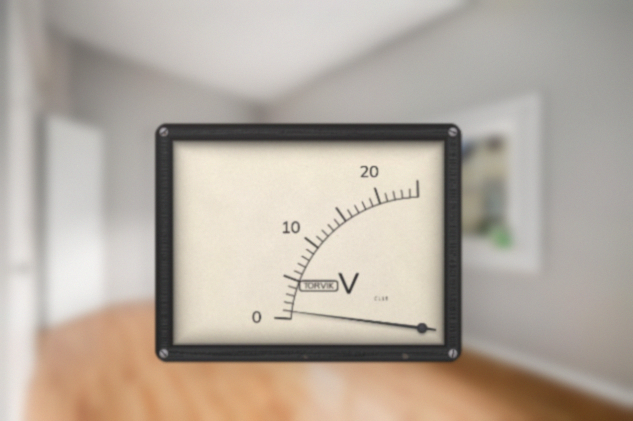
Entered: 1 V
